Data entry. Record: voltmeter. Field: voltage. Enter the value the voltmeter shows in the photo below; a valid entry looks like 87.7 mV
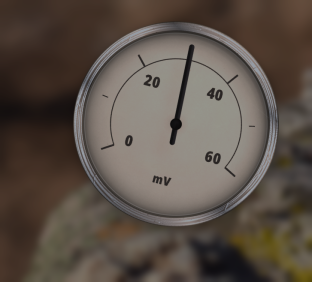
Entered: 30 mV
